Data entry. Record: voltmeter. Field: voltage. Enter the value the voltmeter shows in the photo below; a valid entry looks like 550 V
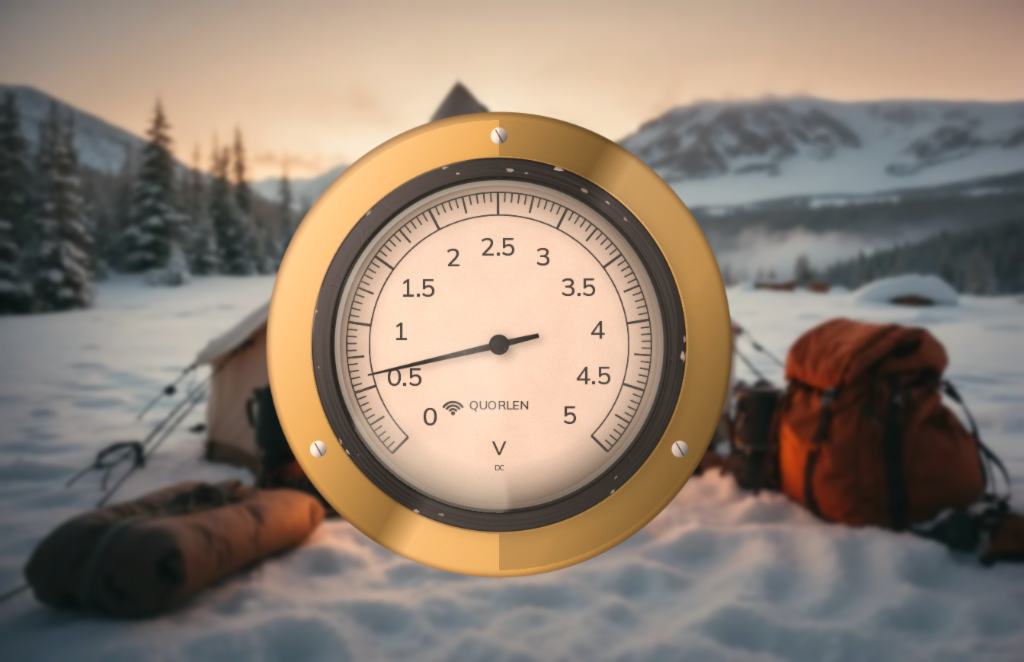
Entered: 0.6 V
